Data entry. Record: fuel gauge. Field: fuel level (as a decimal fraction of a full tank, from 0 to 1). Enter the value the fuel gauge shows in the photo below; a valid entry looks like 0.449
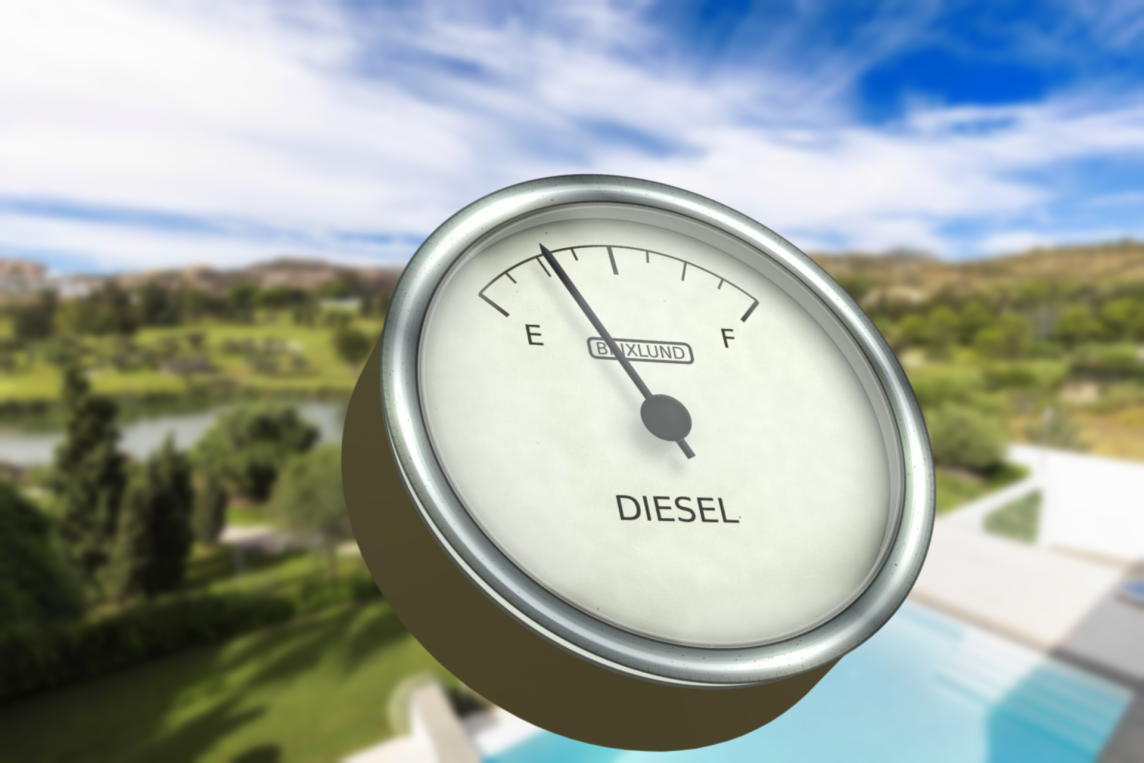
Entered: 0.25
